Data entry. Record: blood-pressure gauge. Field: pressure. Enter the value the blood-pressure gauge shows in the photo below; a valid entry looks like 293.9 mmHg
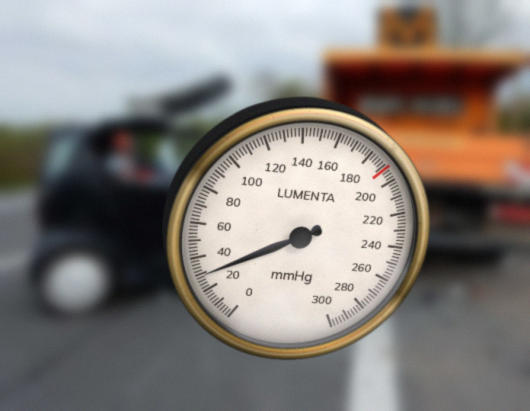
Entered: 30 mmHg
